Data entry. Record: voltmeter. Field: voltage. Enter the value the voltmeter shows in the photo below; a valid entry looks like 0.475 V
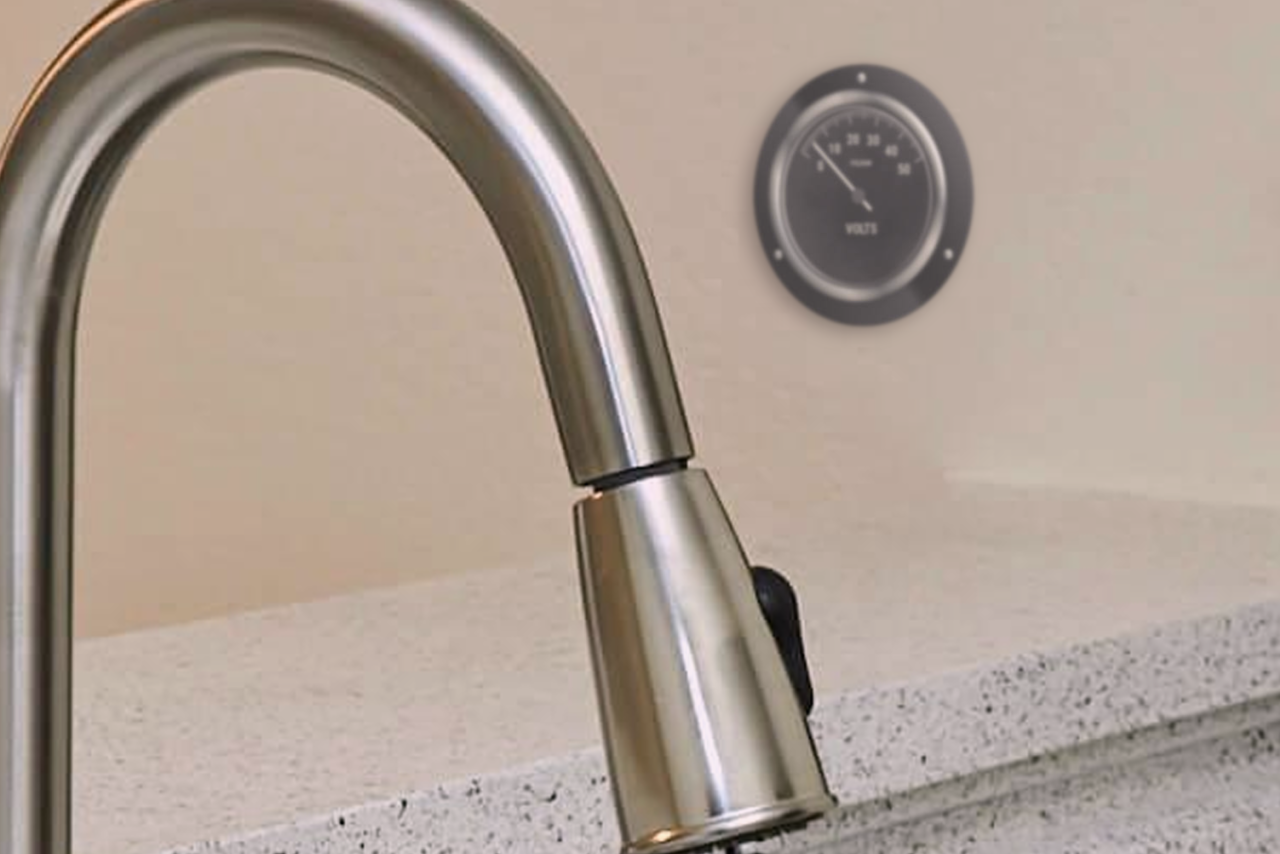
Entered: 5 V
